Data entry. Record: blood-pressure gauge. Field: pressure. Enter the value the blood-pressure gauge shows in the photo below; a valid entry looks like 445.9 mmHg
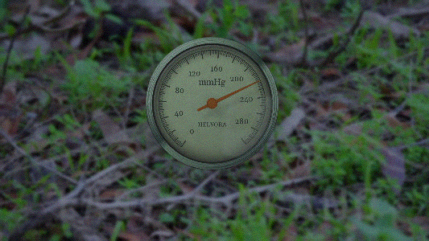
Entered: 220 mmHg
